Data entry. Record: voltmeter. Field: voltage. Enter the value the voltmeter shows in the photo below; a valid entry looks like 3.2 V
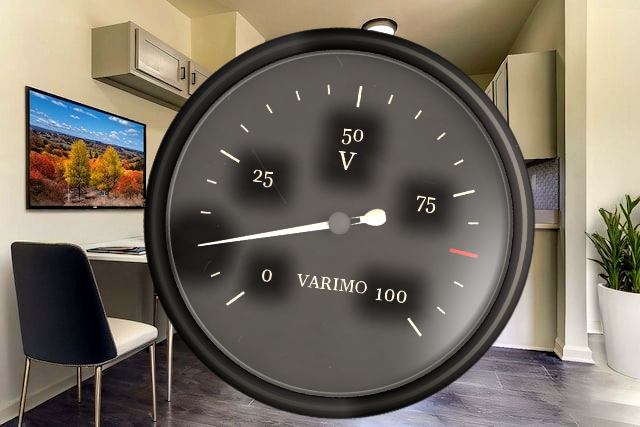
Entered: 10 V
